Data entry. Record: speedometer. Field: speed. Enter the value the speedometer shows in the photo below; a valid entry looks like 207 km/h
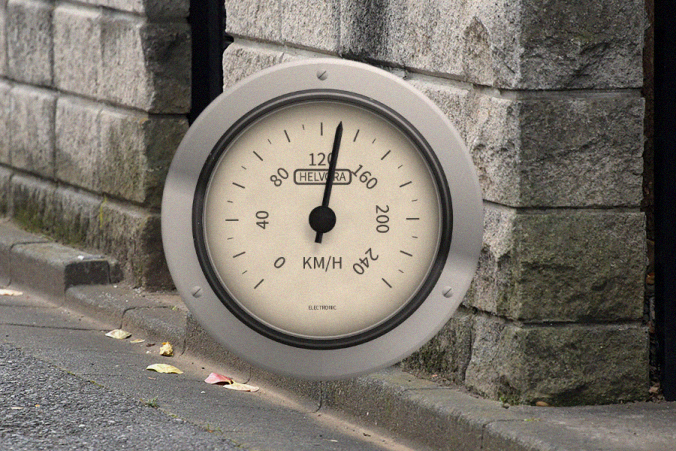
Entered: 130 km/h
